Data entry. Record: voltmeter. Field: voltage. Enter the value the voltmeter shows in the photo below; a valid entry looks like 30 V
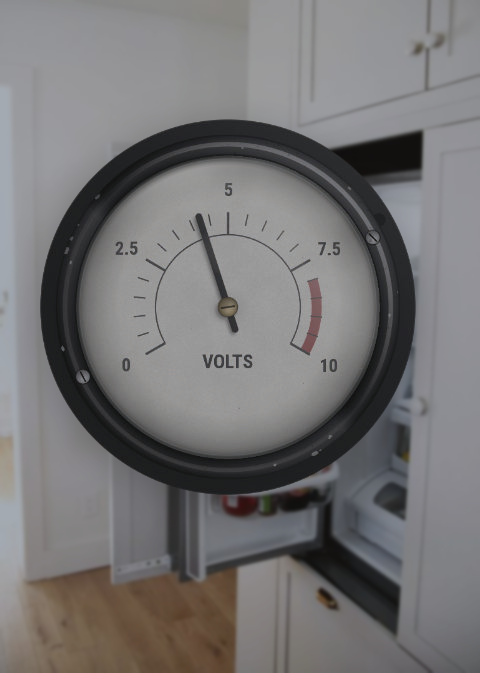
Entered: 4.25 V
